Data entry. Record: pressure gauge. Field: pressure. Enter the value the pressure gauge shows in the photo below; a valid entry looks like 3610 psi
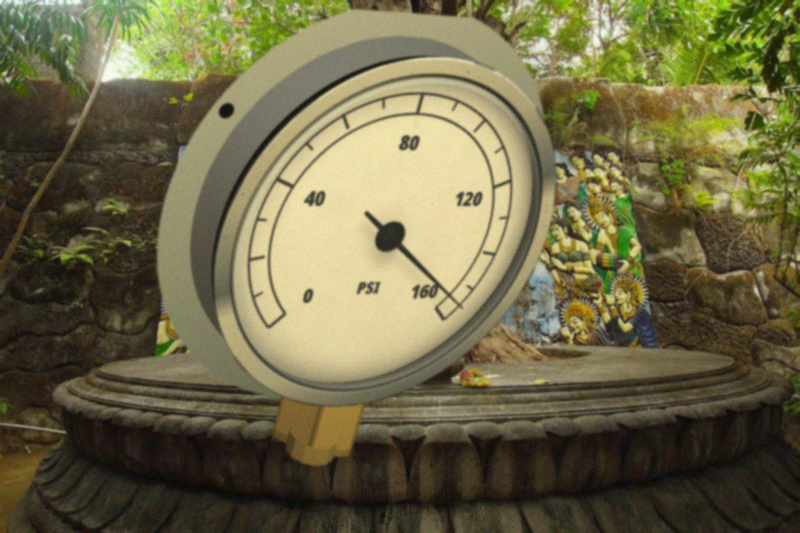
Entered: 155 psi
